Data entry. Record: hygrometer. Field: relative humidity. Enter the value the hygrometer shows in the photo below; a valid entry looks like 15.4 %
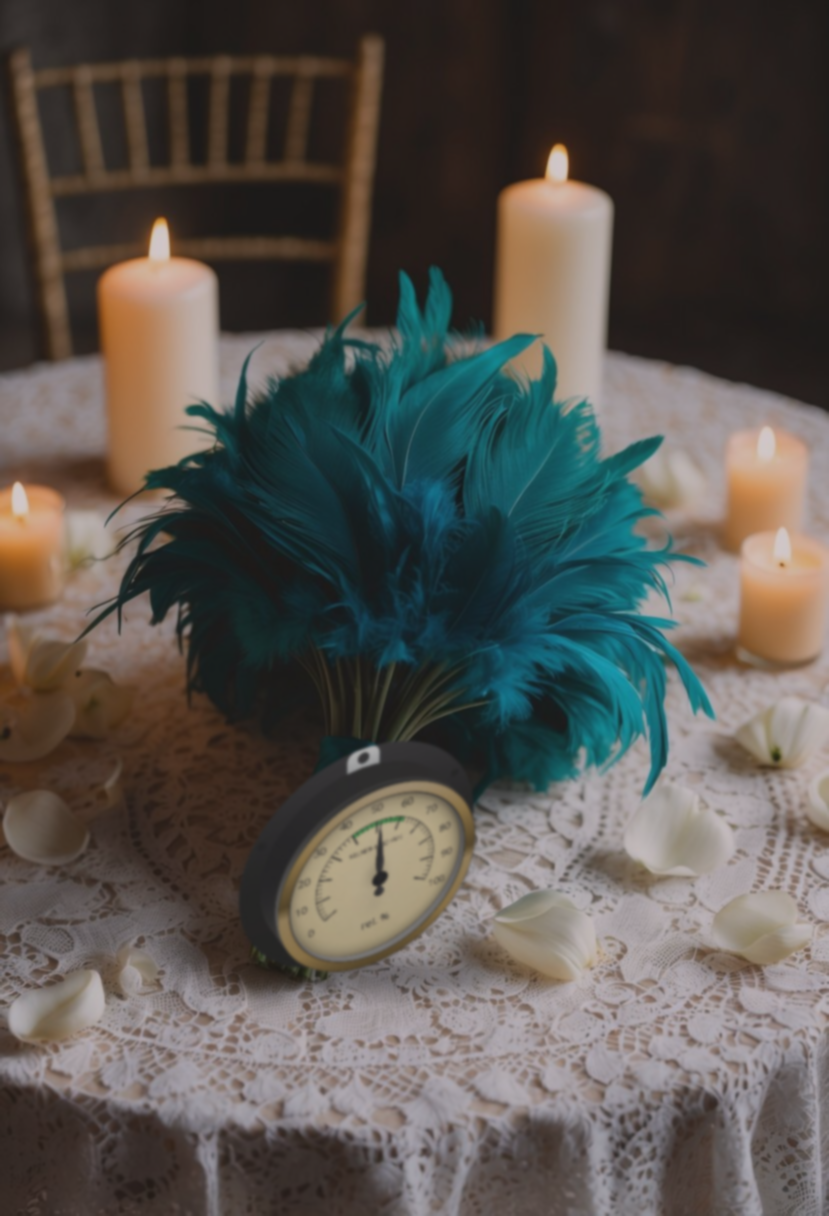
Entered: 50 %
